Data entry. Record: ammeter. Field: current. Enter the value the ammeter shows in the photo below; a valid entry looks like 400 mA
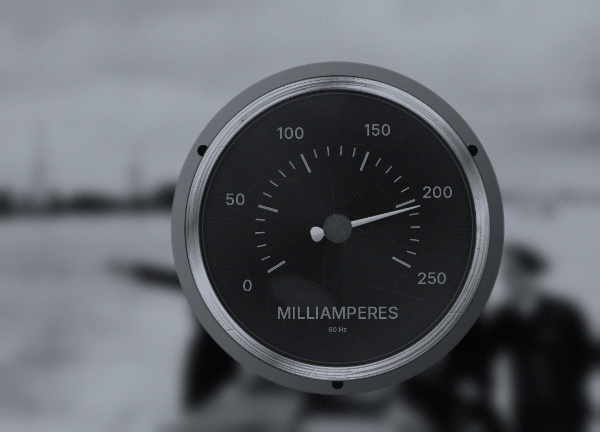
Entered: 205 mA
